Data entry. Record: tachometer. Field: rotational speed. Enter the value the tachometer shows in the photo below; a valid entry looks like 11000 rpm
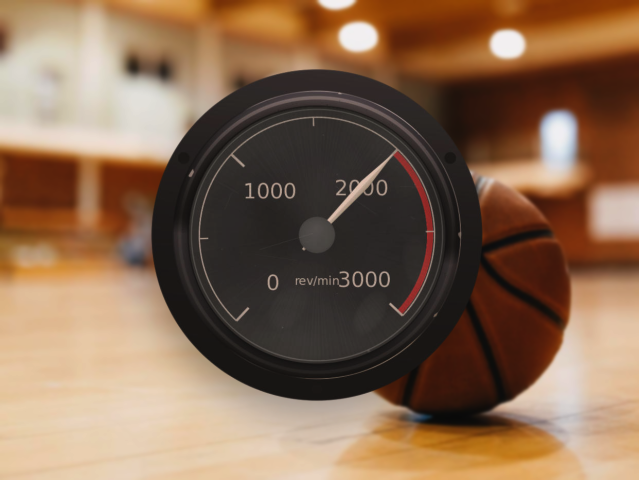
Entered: 2000 rpm
